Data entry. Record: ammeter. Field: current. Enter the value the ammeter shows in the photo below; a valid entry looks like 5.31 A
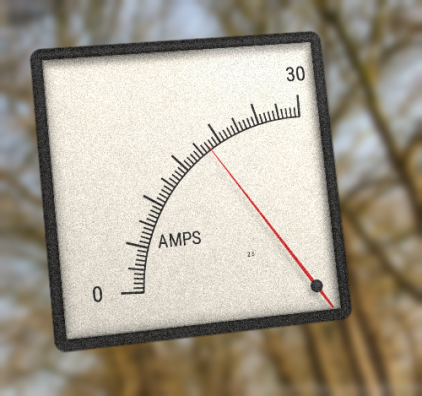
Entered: 18.5 A
